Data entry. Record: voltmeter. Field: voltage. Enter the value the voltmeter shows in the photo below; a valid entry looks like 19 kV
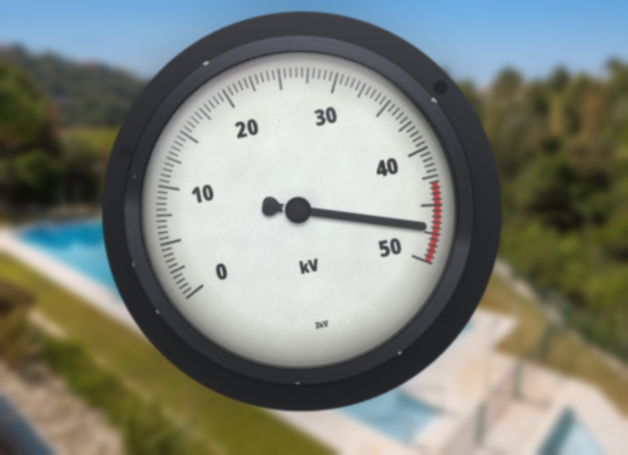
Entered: 47 kV
